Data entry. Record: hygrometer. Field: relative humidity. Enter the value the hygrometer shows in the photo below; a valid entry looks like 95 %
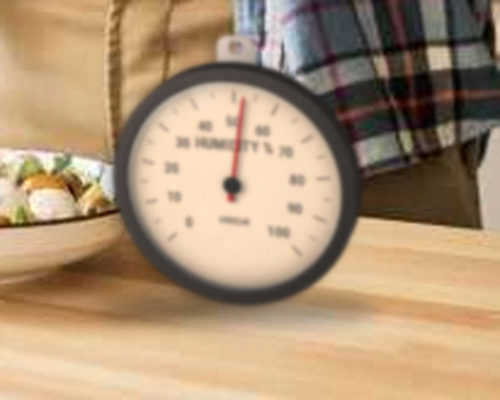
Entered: 52.5 %
